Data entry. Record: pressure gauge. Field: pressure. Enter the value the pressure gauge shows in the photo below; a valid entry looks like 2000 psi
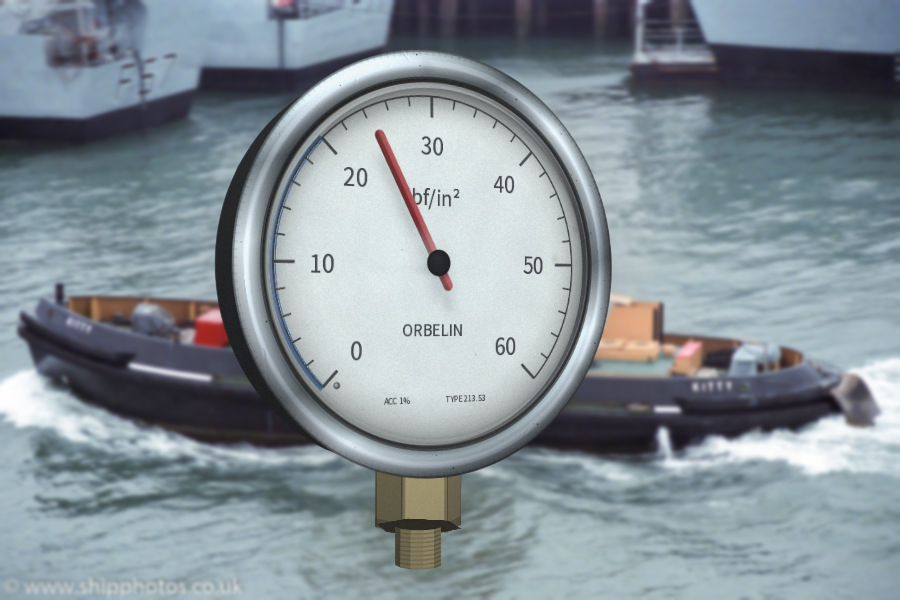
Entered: 24 psi
